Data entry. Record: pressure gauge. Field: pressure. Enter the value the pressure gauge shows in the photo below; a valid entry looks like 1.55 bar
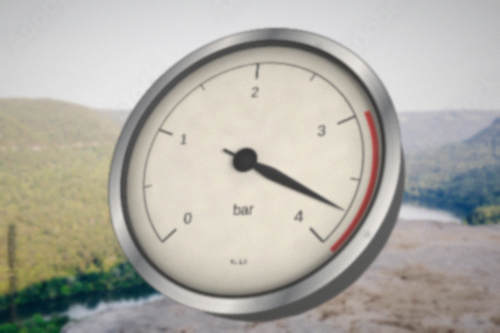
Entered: 3.75 bar
